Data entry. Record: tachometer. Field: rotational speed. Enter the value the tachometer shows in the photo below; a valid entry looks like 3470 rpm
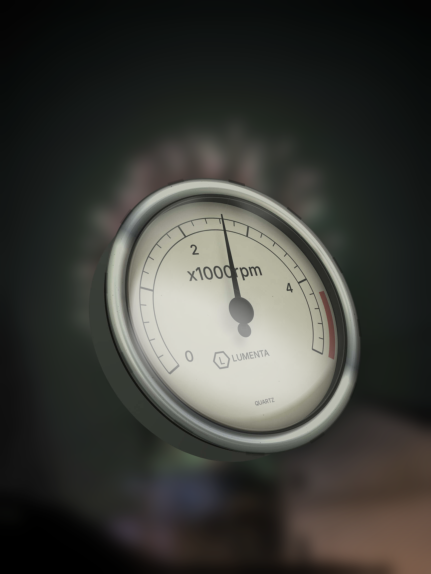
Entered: 2600 rpm
